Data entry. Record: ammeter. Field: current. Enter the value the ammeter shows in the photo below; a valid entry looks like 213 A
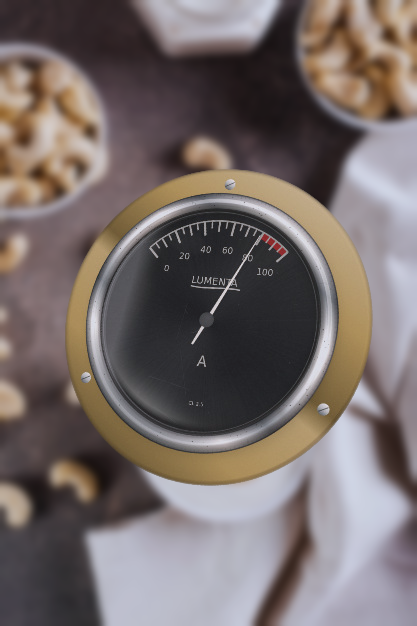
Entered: 80 A
